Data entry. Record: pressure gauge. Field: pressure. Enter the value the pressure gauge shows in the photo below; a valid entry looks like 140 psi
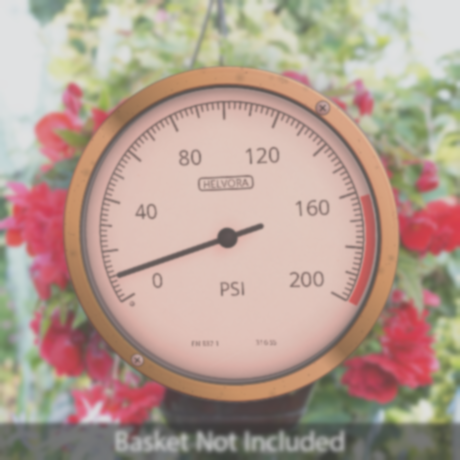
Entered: 10 psi
